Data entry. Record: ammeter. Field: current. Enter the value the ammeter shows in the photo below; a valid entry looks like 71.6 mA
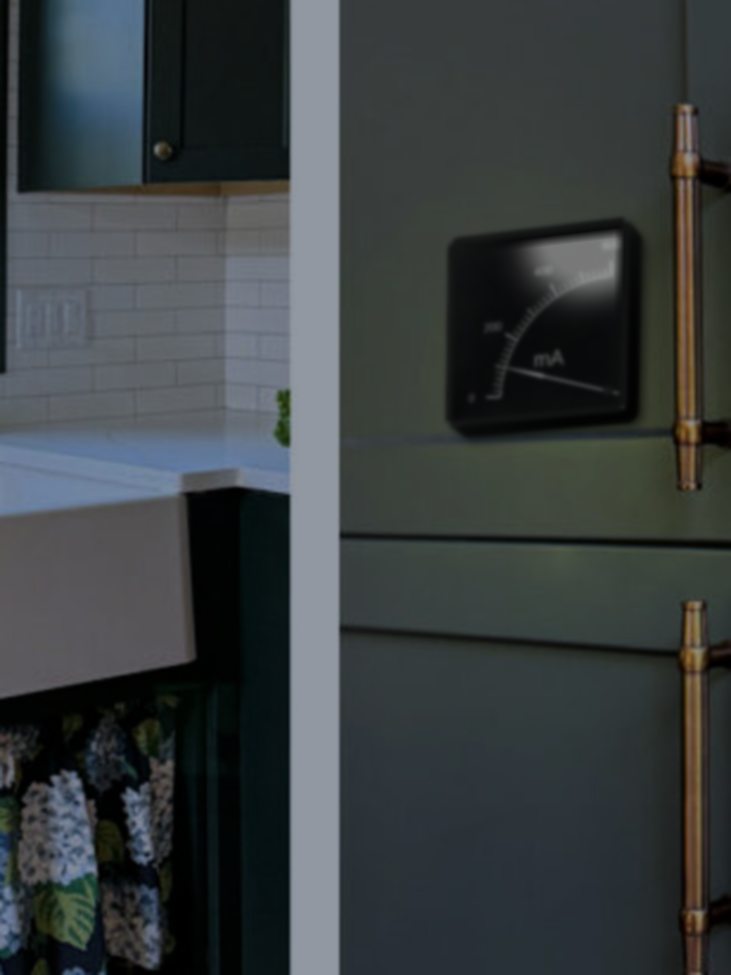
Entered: 100 mA
